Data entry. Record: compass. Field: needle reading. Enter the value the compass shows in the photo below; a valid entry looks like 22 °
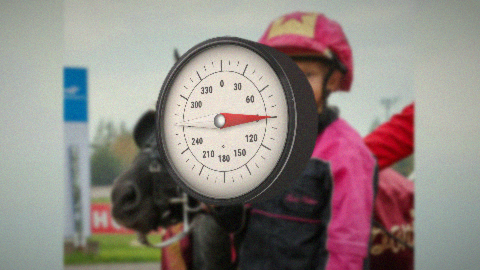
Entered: 90 °
